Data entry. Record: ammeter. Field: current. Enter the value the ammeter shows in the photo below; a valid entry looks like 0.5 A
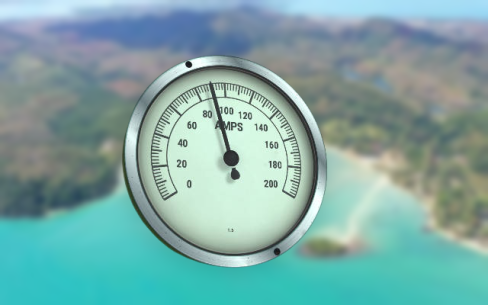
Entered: 90 A
